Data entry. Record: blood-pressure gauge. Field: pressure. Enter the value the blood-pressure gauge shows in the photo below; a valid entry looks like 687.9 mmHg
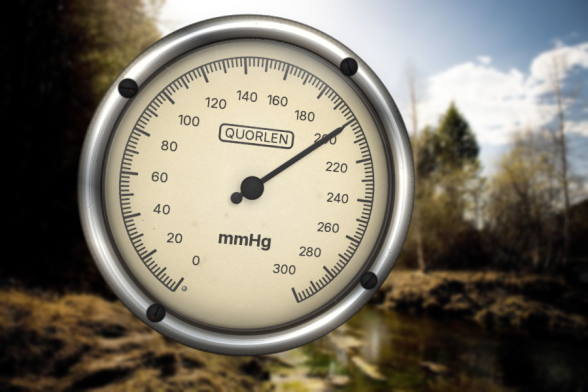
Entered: 200 mmHg
